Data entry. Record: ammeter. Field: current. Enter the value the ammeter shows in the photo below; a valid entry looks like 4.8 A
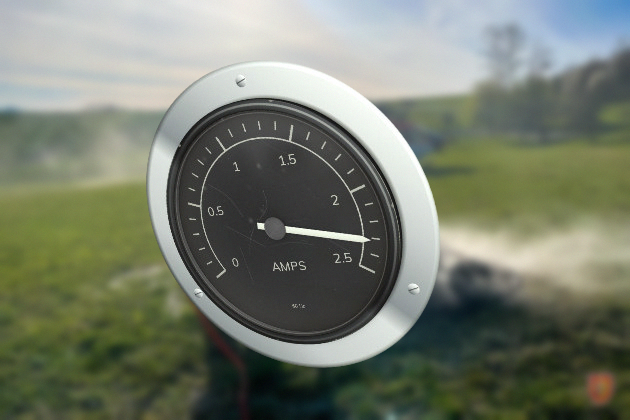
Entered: 2.3 A
